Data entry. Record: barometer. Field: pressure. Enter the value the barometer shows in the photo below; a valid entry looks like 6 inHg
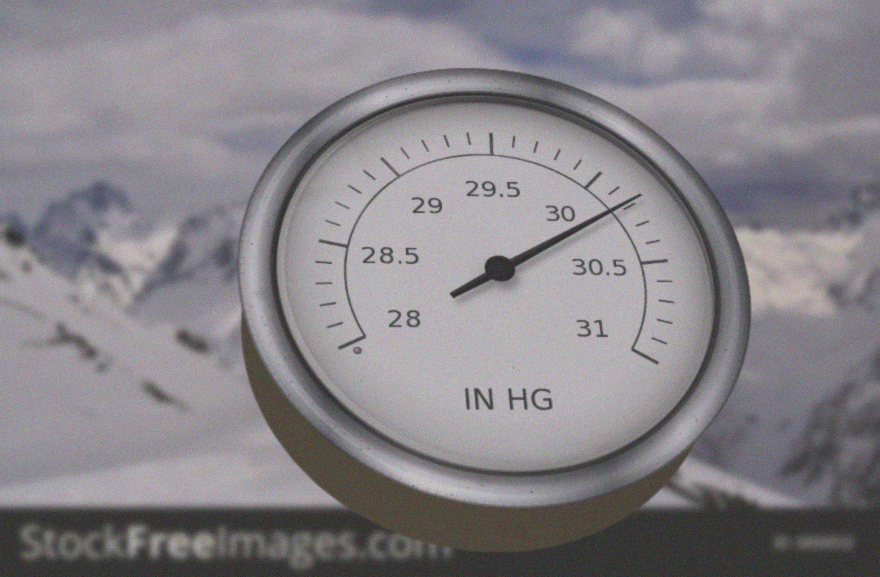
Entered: 30.2 inHg
